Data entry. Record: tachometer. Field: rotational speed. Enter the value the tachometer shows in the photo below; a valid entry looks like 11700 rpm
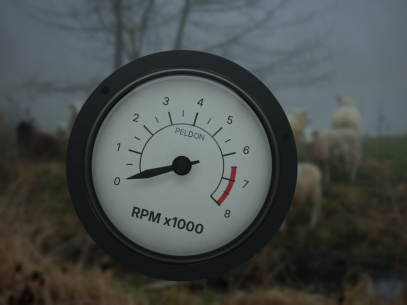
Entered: 0 rpm
